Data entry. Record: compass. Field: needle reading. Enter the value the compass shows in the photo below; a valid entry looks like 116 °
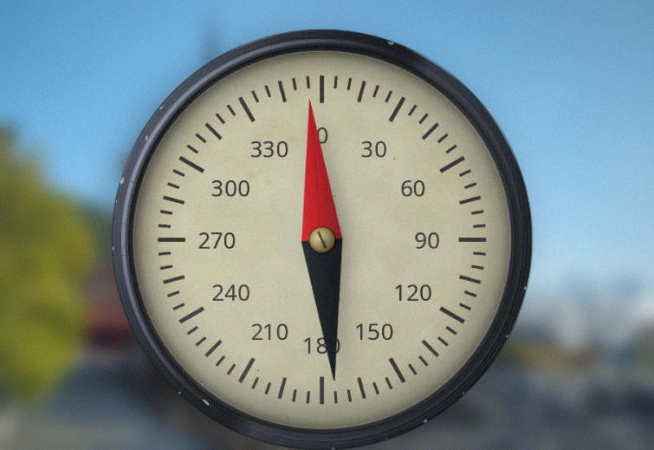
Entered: 355 °
